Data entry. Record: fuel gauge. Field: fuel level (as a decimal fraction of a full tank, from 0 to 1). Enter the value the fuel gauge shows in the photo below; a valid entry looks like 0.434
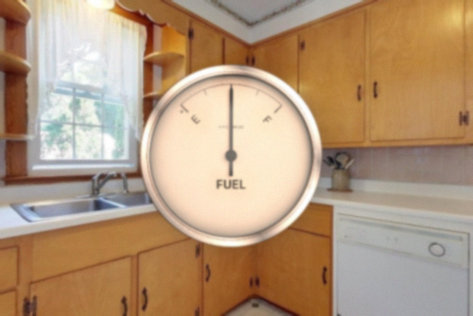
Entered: 0.5
